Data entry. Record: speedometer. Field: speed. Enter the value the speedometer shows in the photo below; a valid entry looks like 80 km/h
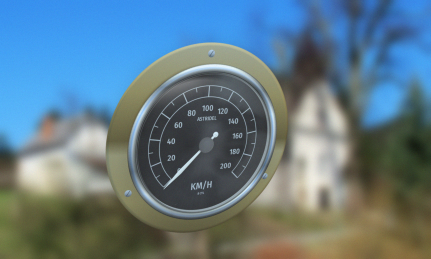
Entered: 0 km/h
